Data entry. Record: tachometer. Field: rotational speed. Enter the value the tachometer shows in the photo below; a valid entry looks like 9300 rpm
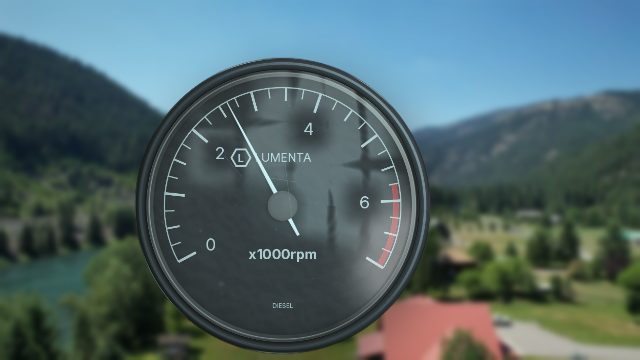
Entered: 2625 rpm
